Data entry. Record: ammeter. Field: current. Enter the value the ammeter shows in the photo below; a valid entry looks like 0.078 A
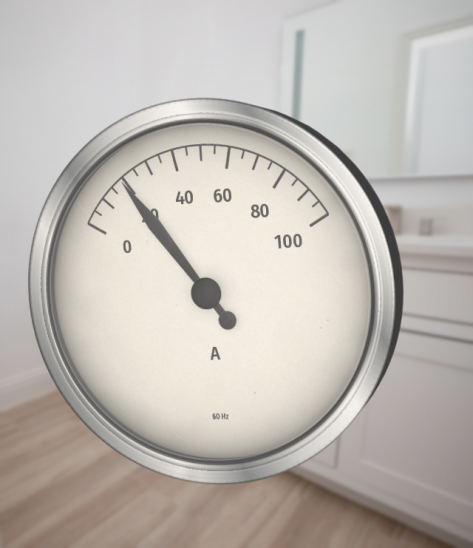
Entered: 20 A
